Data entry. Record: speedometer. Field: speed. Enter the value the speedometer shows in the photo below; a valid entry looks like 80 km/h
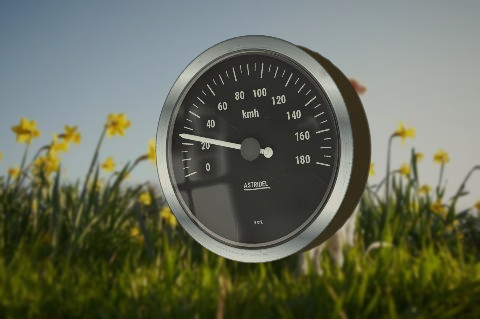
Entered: 25 km/h
